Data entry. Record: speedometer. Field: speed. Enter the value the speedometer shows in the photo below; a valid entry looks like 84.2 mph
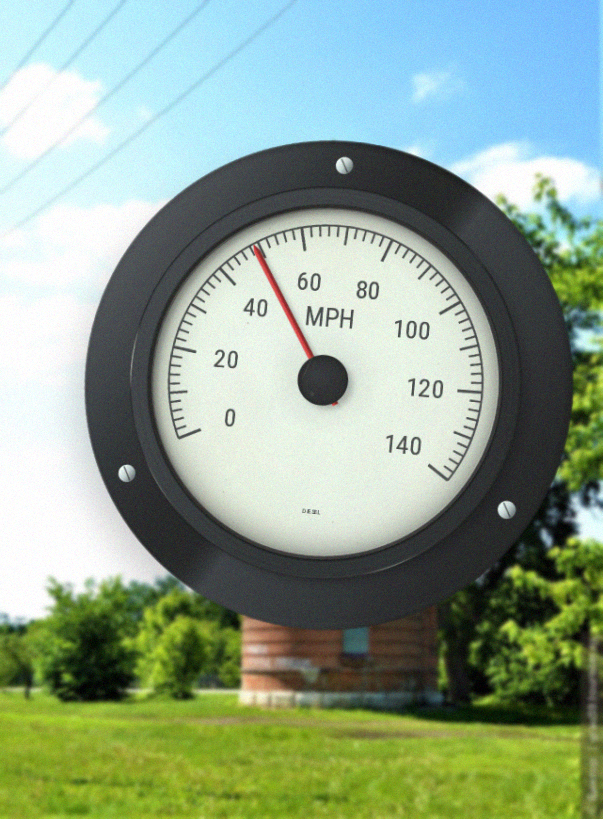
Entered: 49 mph
